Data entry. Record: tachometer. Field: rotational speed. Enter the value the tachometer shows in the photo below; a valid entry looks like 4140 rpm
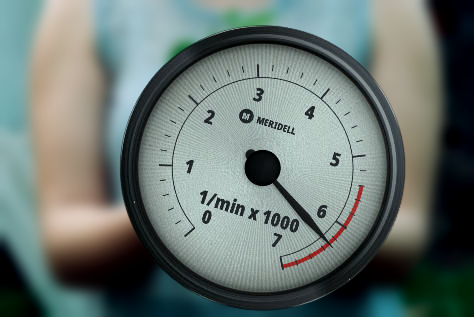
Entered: 6300 rpm
